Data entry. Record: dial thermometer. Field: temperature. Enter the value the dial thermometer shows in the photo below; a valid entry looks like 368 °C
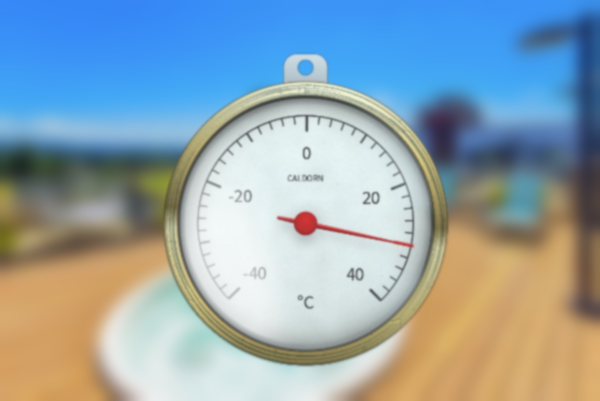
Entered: 30 °C
